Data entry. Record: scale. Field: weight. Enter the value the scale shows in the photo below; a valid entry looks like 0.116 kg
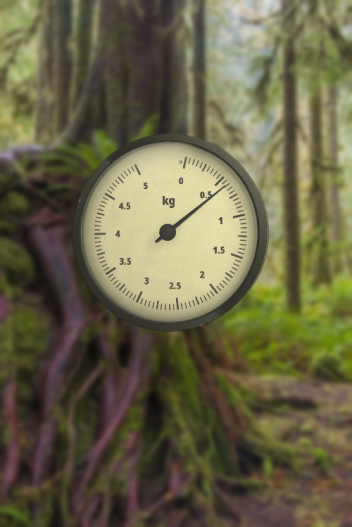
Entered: 0.6 kg
